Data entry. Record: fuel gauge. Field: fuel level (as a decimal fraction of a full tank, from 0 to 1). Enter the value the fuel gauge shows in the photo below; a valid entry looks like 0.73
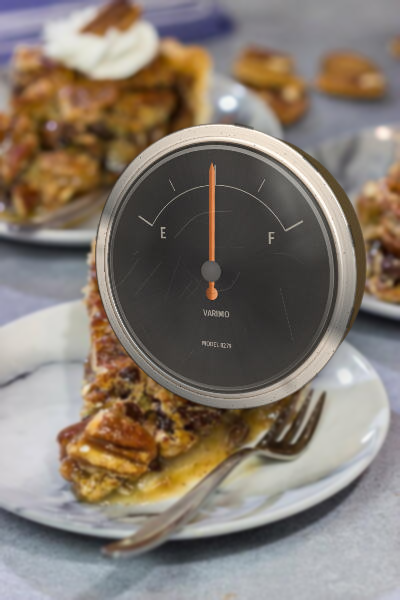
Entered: 0.5
